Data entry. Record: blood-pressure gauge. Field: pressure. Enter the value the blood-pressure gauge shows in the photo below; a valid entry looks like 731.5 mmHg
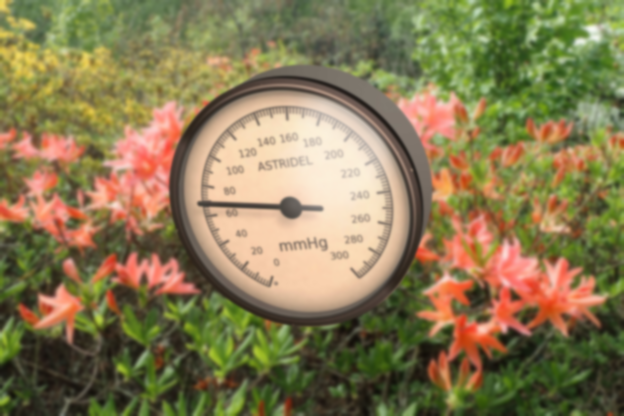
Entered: 70 mmHg
